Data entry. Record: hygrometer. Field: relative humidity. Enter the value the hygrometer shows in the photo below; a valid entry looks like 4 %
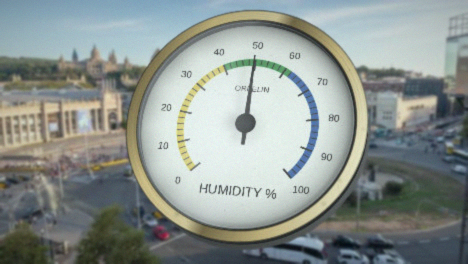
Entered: 50 %
